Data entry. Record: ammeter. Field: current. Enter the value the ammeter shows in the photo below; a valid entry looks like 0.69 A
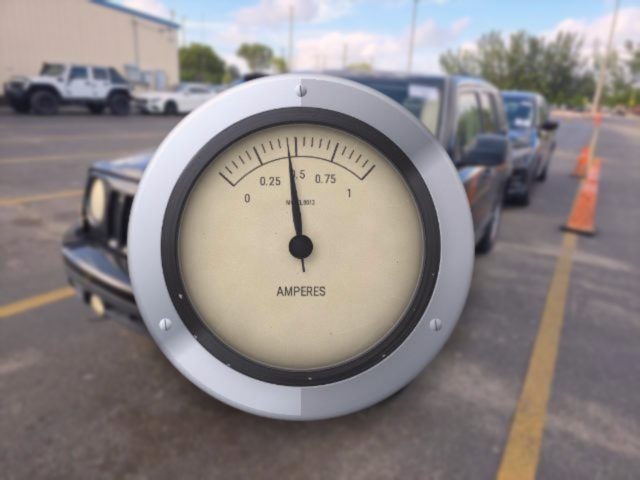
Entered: 0.45 A
